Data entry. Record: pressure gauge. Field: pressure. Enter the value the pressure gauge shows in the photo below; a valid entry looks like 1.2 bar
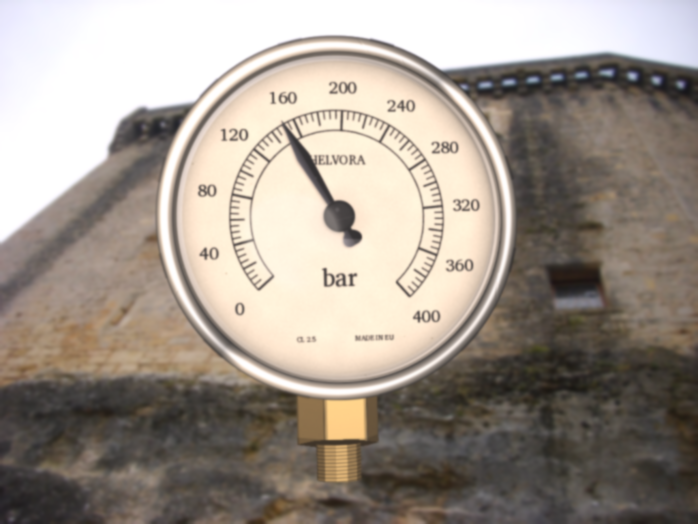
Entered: 150 bar
